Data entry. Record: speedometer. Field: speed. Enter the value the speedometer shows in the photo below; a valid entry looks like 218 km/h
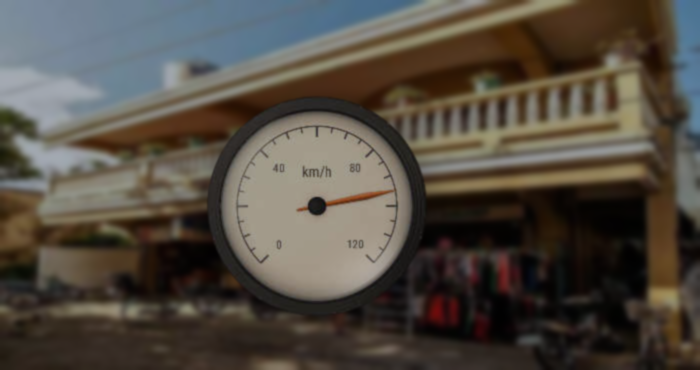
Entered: 95 km/h
